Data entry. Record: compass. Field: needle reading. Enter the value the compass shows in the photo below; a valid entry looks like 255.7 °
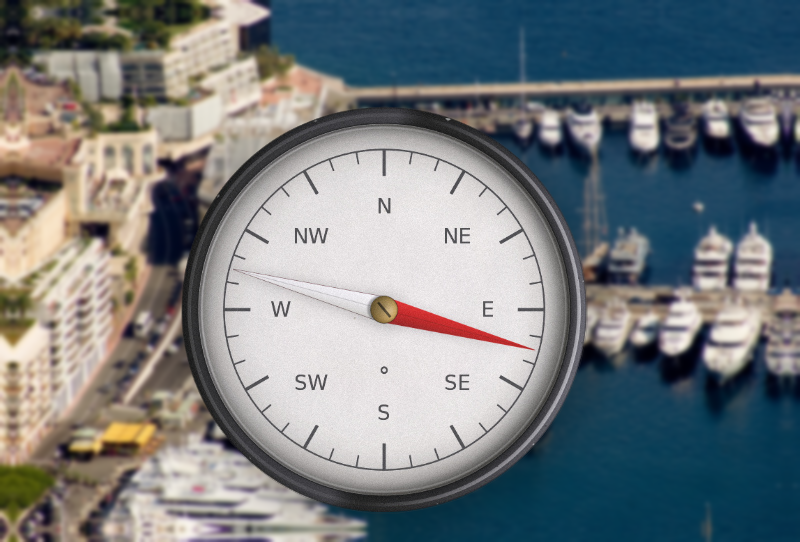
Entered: 105 °
